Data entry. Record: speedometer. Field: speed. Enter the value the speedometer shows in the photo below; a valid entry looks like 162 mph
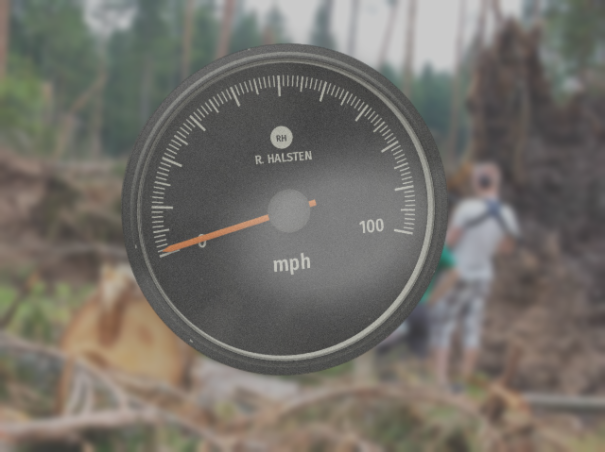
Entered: 1 mph
